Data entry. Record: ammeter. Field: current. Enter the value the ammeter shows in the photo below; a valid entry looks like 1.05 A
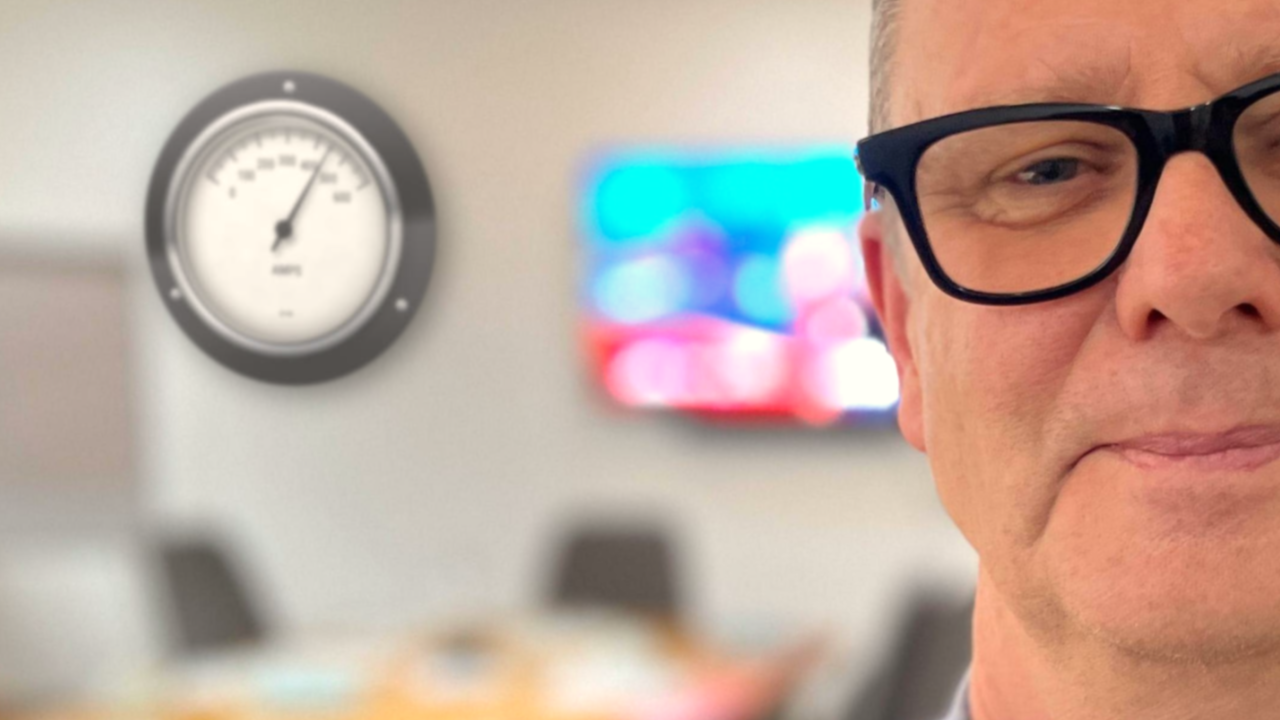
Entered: 450 A
